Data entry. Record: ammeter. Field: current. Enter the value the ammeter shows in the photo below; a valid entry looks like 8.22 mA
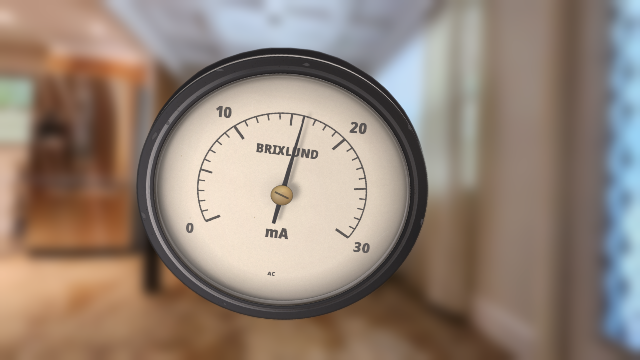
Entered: 16 mA
